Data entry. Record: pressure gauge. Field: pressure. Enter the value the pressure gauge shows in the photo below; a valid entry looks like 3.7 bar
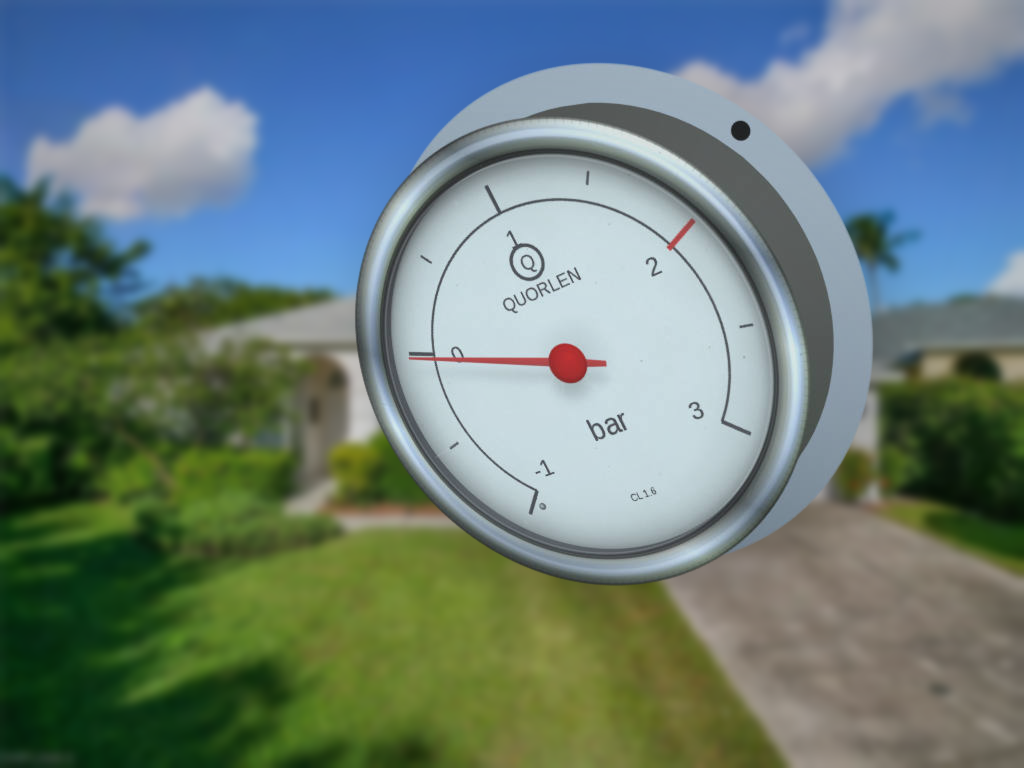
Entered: 0 bar
